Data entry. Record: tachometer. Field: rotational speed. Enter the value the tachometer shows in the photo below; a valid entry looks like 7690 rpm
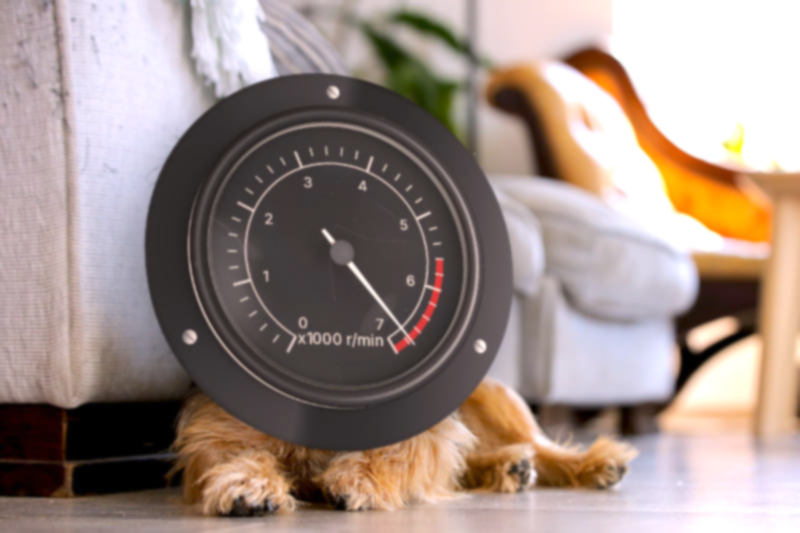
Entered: 6800 rpm
